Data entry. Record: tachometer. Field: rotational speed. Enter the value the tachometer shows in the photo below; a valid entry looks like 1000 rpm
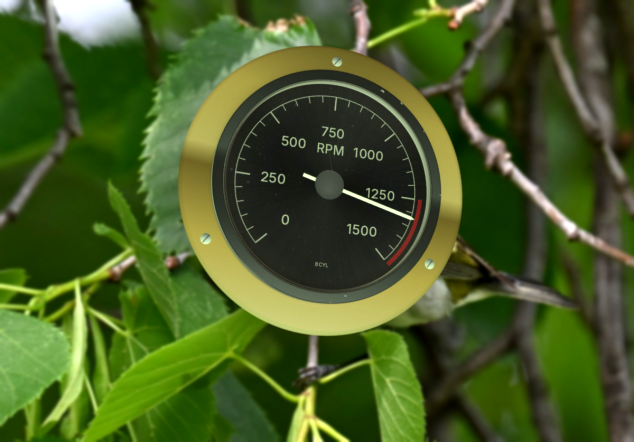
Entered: 1325 rpm
